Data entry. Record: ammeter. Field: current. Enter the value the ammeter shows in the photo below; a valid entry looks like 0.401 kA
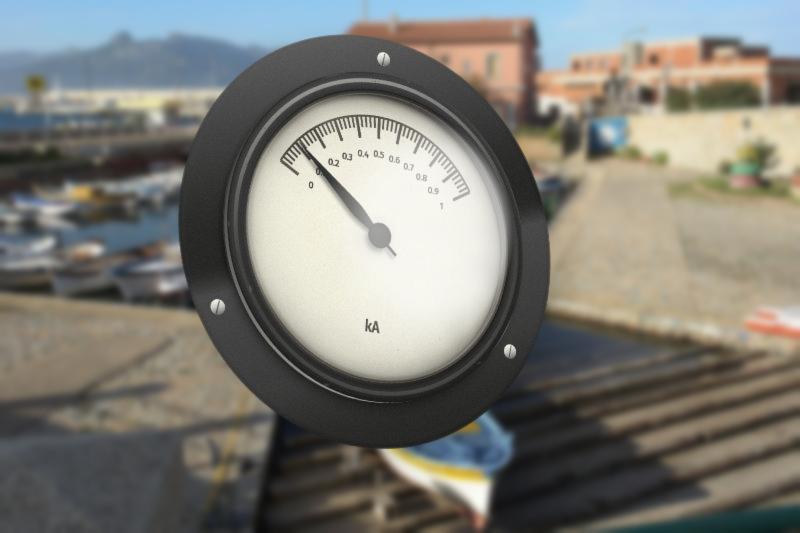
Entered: 0.1 kA
